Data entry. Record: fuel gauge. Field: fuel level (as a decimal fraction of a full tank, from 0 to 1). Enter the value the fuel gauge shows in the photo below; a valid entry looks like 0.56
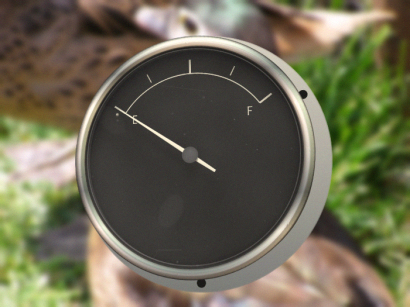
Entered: 0
